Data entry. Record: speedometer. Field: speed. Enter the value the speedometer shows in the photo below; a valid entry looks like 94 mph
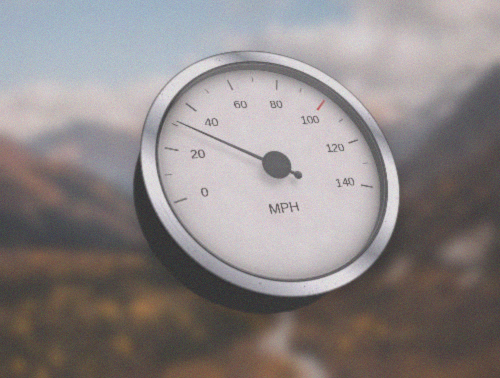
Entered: 30 mph
